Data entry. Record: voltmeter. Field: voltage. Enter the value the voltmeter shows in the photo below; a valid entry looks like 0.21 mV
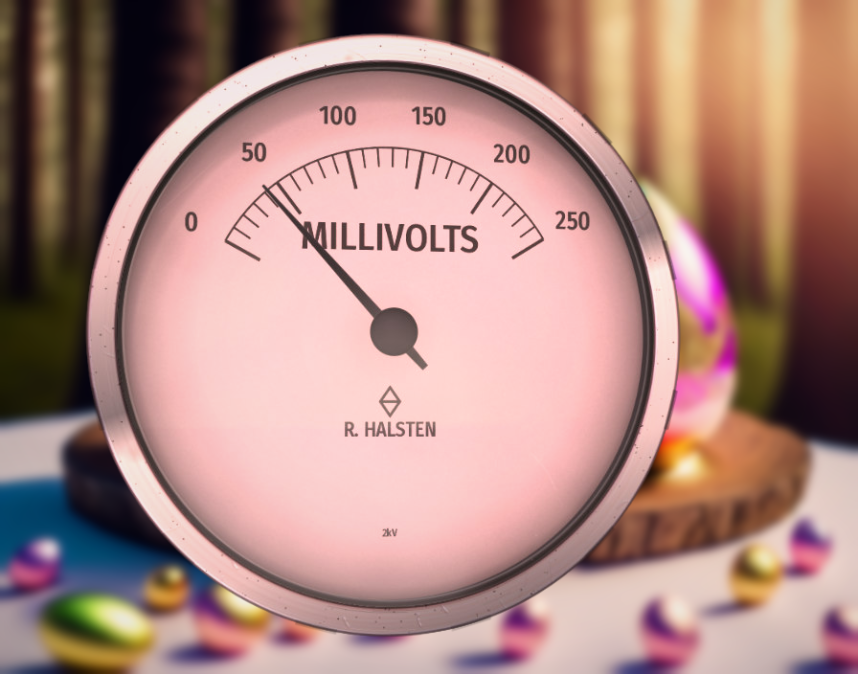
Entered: 40 mV
